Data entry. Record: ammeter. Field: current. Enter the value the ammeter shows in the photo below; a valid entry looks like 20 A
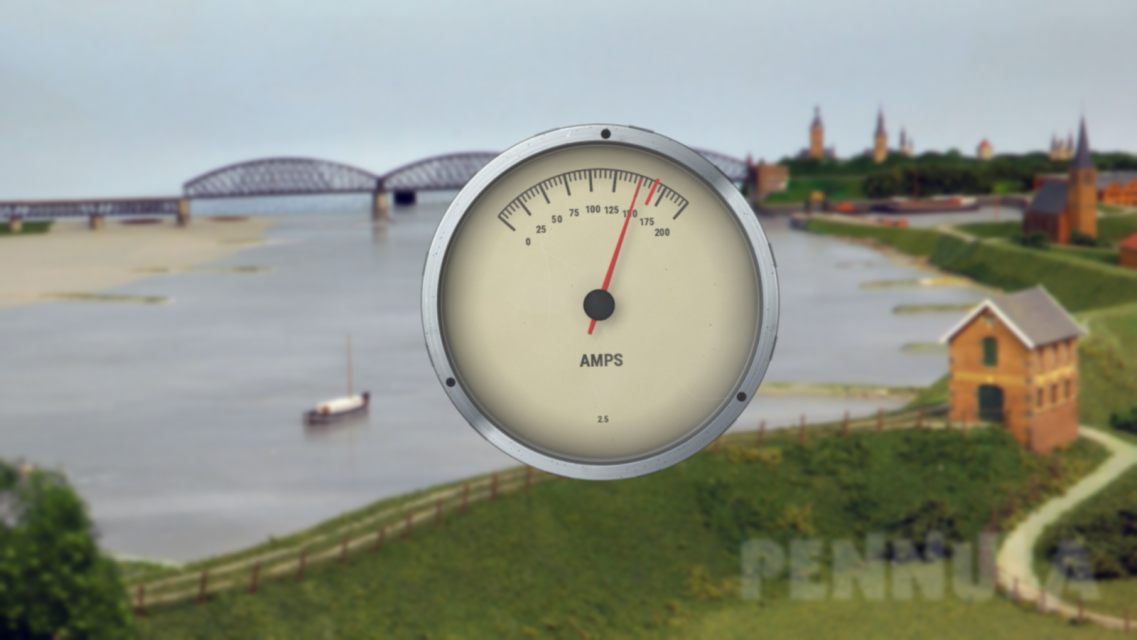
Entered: 150 A
